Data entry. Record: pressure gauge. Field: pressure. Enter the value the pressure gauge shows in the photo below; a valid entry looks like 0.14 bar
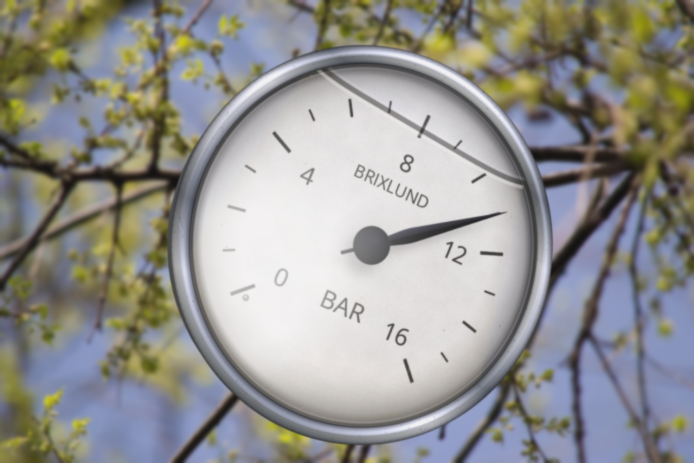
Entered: 11 bar
